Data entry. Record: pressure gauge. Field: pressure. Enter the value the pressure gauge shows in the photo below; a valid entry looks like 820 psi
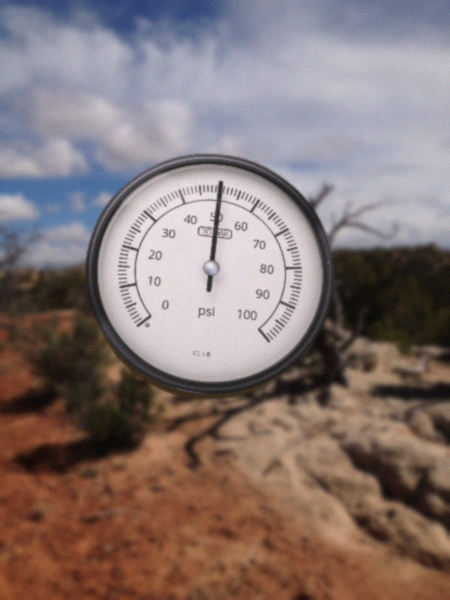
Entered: 50 psi
